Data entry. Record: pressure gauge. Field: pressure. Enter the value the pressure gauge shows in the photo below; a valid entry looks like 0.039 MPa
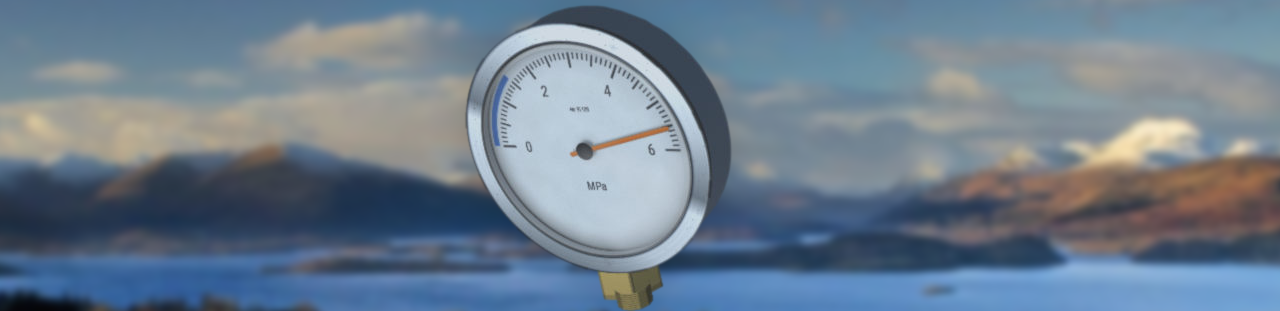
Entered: 5.5 MPa
